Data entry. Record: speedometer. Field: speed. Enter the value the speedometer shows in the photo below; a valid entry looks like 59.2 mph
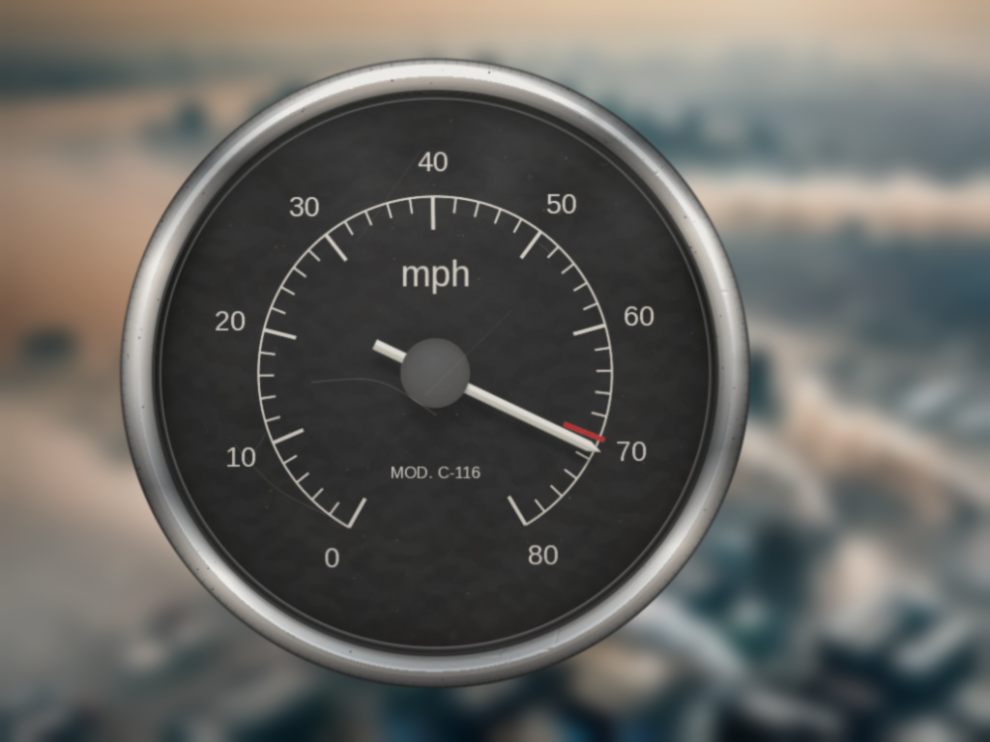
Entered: 71 mph
